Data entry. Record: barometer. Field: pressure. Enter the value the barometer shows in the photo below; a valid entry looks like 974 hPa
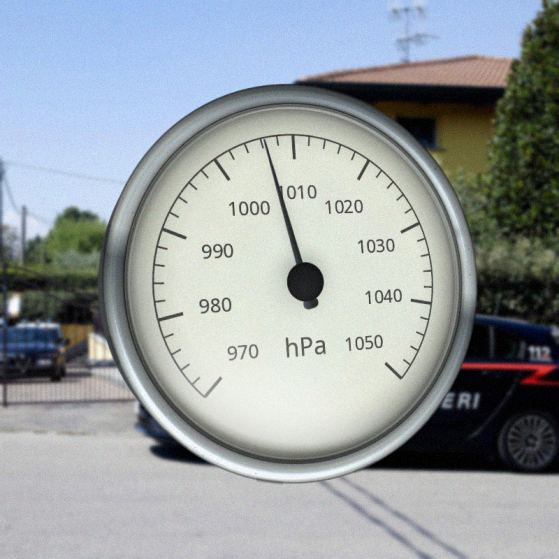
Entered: 1006 hPa
